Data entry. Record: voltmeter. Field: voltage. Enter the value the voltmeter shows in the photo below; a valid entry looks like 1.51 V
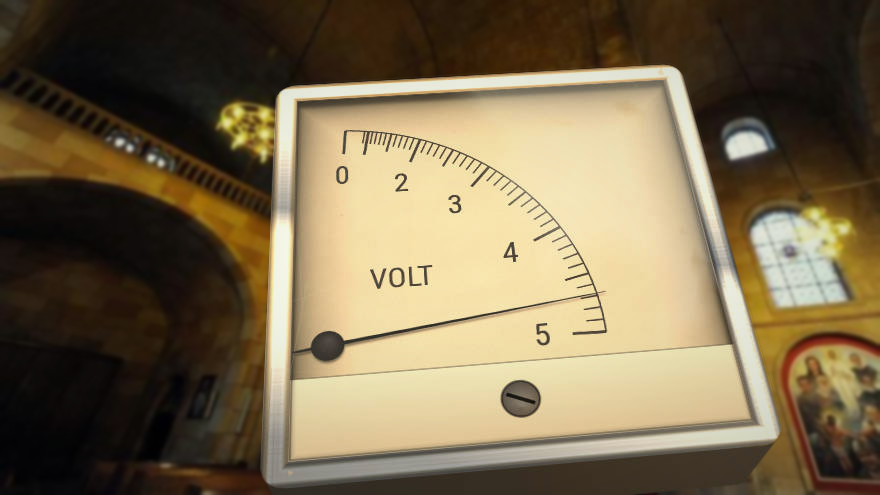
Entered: 4.7 V
